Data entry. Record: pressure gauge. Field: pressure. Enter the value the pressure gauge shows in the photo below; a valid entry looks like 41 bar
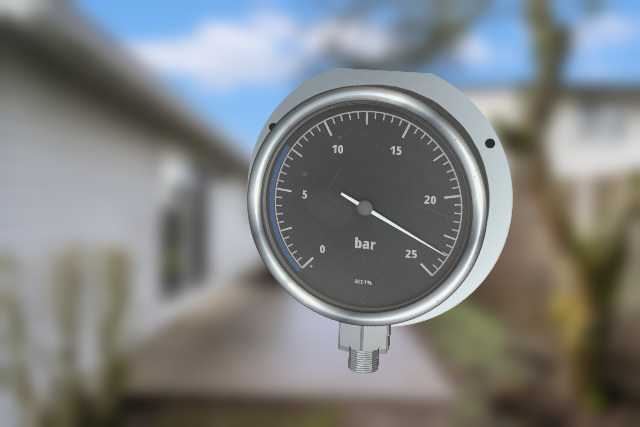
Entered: 23.5 bar
